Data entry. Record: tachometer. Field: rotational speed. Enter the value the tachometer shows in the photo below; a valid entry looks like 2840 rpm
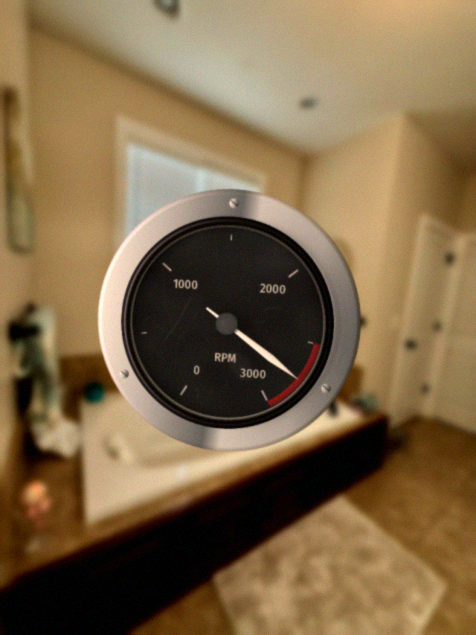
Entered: 2750 rpm
